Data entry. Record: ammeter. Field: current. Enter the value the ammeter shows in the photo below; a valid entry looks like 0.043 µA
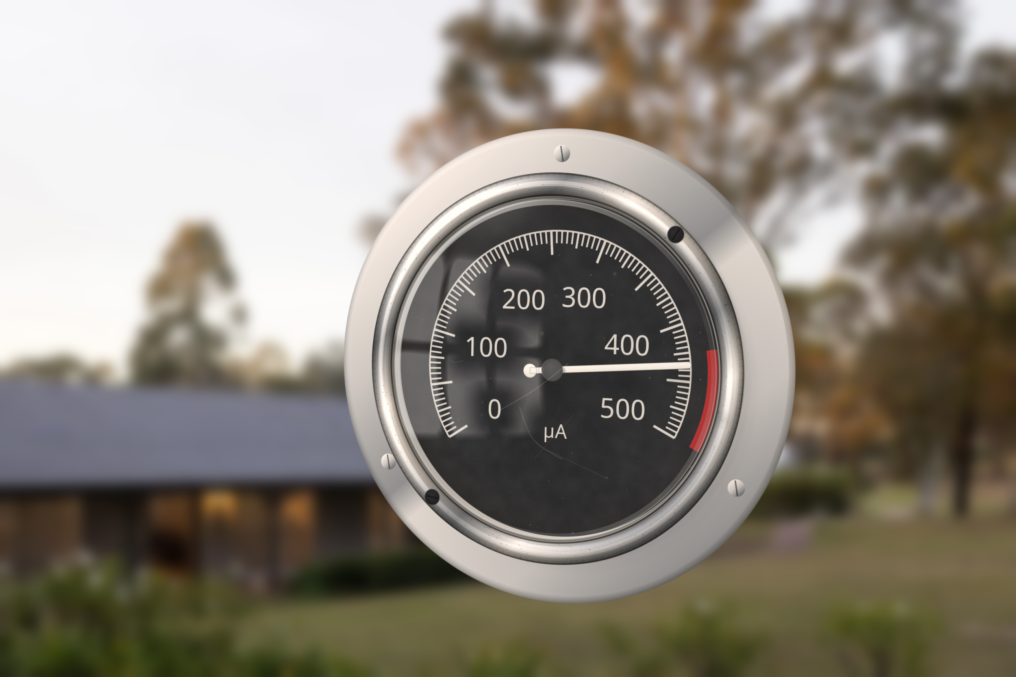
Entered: 435 µA
